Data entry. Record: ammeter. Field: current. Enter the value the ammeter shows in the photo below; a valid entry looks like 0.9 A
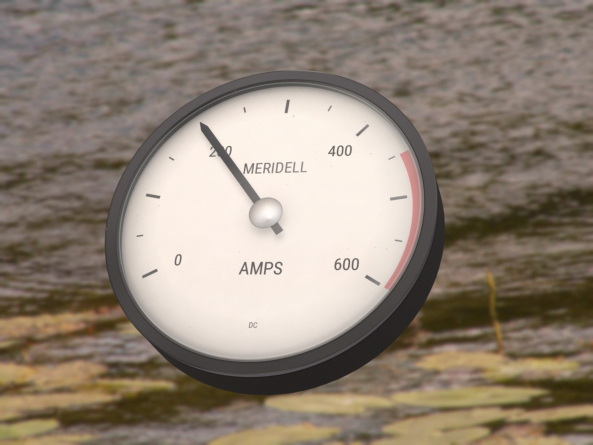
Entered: 200 A
